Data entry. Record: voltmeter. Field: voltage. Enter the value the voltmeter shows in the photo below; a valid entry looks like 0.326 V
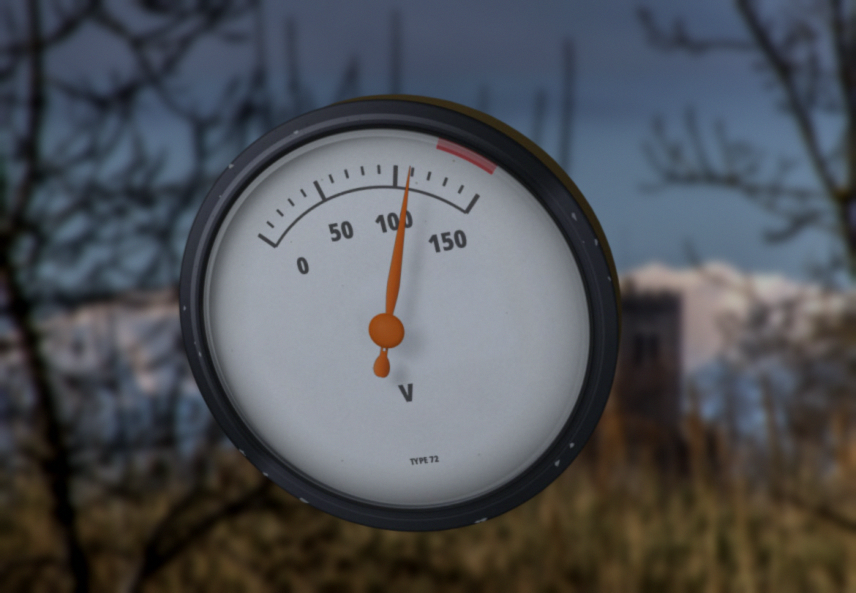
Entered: 110 V
